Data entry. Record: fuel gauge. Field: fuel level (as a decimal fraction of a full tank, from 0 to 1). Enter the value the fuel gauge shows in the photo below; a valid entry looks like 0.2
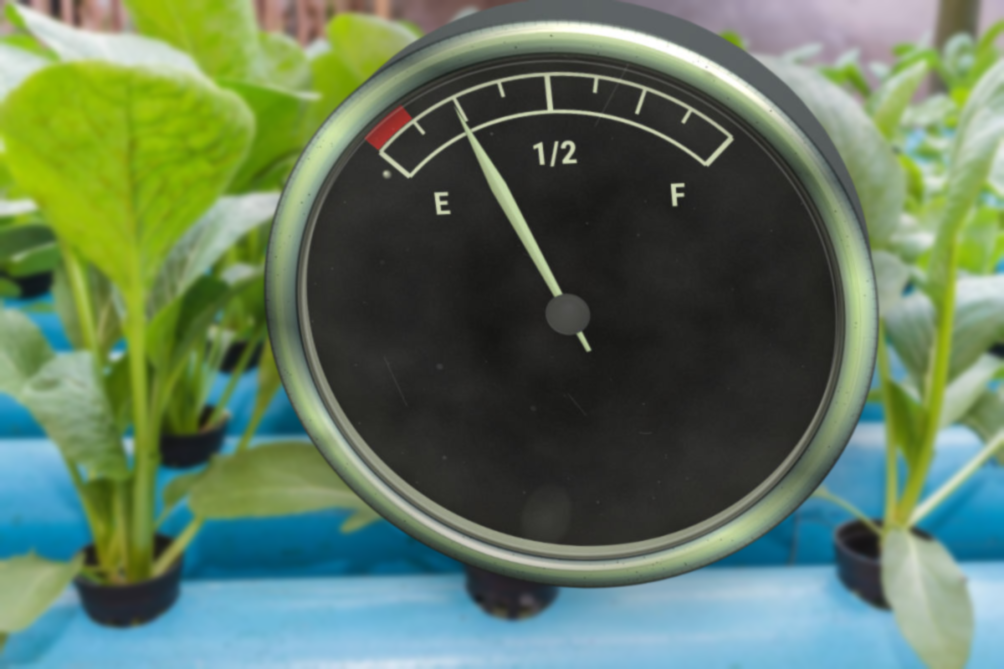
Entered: 0.25
